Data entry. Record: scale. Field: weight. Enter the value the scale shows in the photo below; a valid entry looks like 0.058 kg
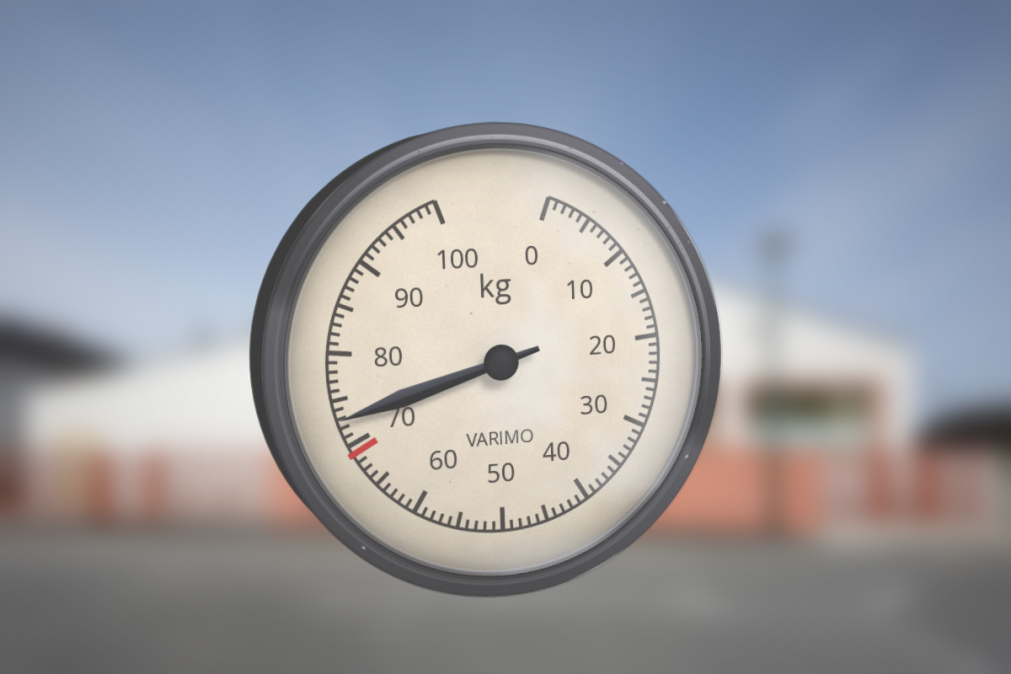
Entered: 73 kg
